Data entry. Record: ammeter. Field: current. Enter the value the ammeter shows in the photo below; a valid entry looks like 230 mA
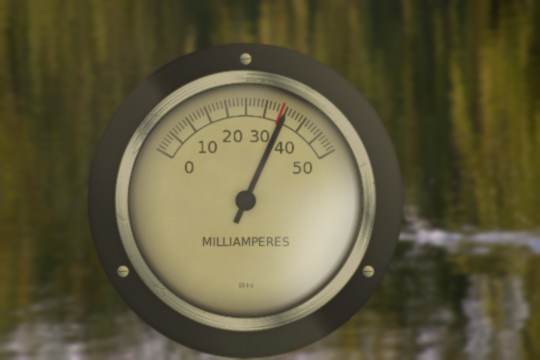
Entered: 35 mA
